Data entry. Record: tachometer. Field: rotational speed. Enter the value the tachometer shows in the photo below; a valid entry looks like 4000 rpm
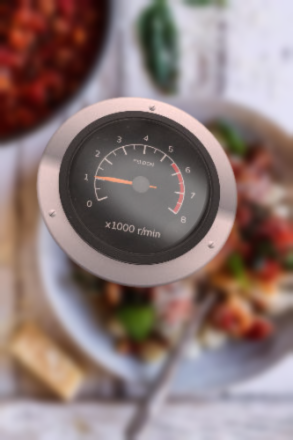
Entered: 1000 rpm
